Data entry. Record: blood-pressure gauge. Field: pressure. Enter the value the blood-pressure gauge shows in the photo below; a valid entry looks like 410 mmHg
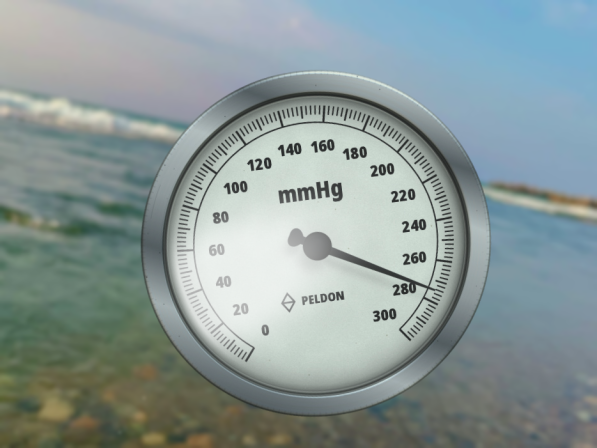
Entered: 274 mmHg
